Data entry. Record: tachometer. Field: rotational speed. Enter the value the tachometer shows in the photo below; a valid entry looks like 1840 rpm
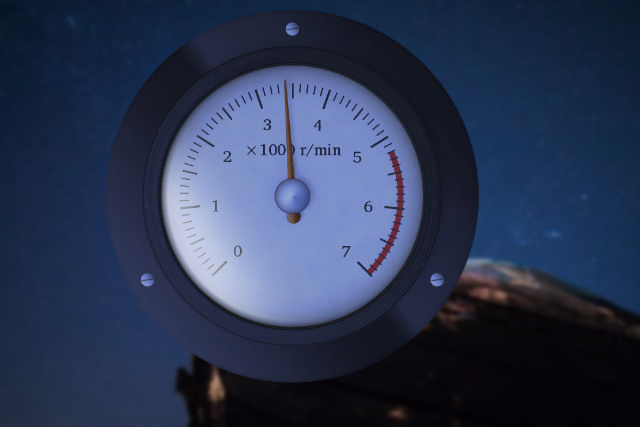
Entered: 3400 rpm
